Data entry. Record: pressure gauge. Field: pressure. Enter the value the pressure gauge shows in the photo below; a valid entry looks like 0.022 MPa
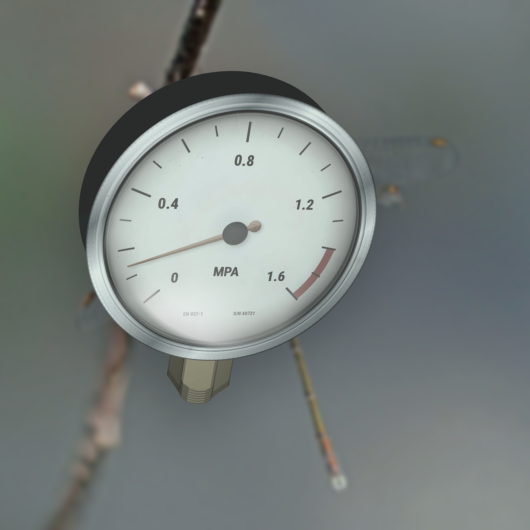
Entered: 0.15 MPa
